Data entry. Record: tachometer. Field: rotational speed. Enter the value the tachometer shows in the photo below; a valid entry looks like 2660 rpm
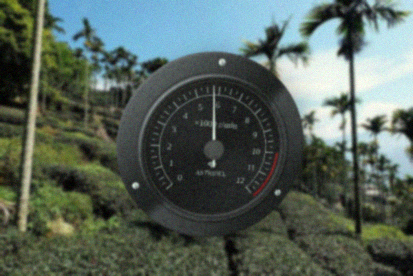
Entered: 5750 rpm
